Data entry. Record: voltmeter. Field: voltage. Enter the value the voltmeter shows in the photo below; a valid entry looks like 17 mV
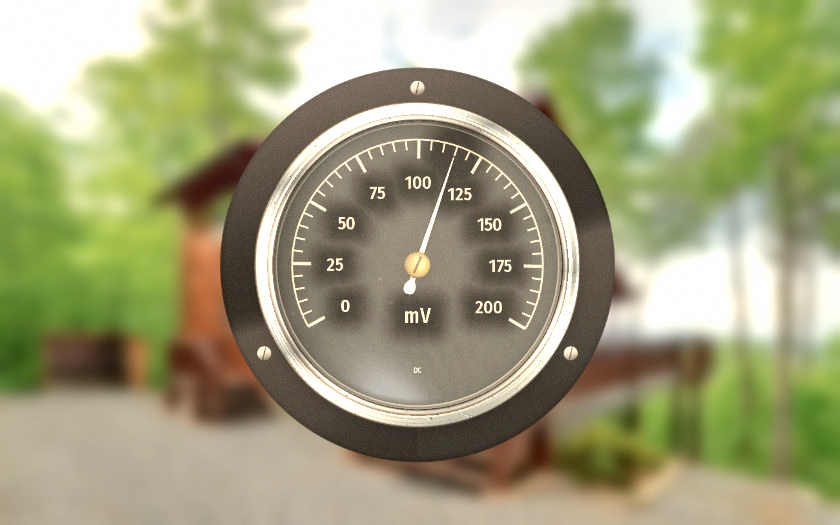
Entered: 115 mV
